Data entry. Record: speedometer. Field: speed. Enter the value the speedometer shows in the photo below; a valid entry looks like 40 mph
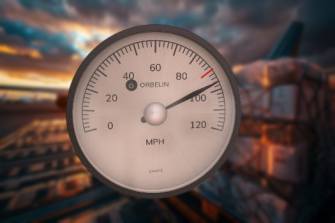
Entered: 96 mph
